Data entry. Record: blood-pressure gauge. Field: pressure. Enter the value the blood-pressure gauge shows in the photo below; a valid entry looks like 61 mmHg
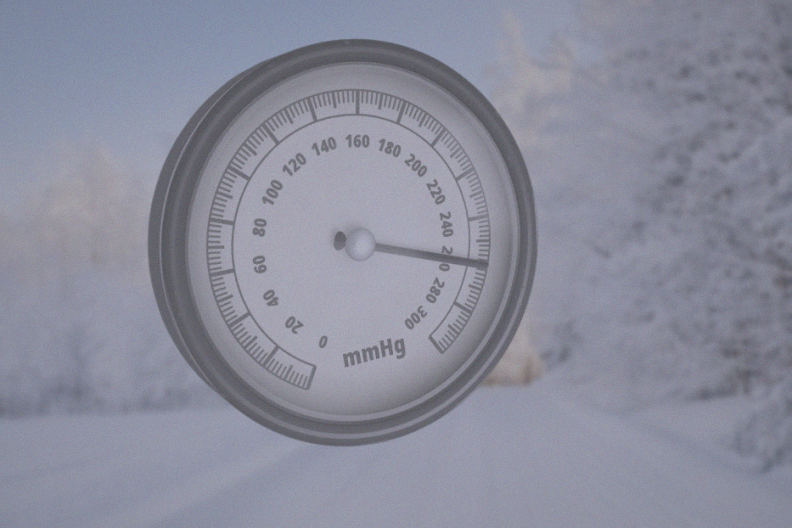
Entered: 260 mmHg
